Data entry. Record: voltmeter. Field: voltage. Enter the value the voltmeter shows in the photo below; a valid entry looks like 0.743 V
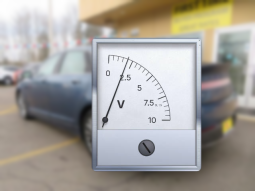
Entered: 2 V
